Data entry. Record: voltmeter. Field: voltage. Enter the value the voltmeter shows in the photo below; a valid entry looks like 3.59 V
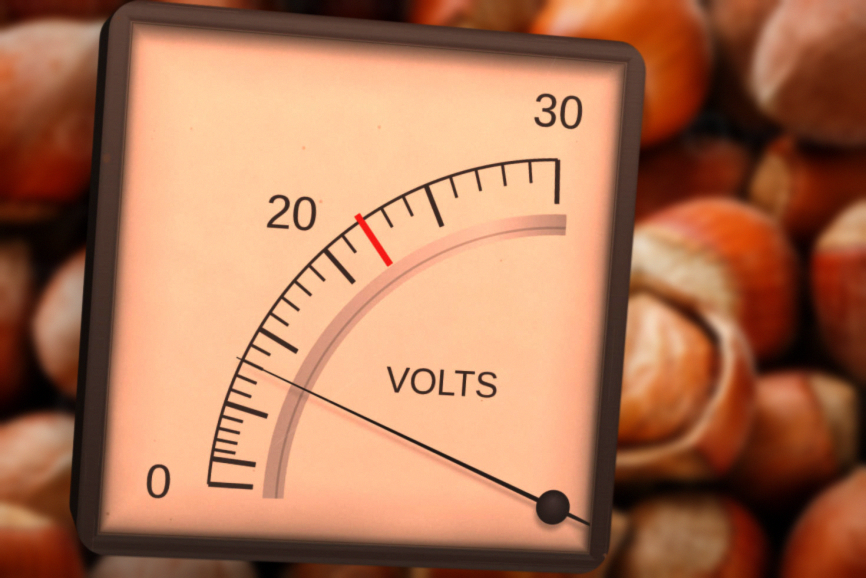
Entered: 13 V
